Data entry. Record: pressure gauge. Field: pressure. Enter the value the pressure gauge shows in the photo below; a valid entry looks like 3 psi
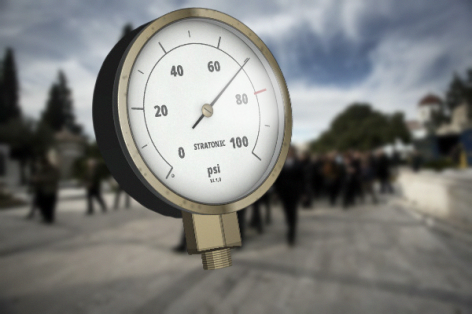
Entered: 70 psi
